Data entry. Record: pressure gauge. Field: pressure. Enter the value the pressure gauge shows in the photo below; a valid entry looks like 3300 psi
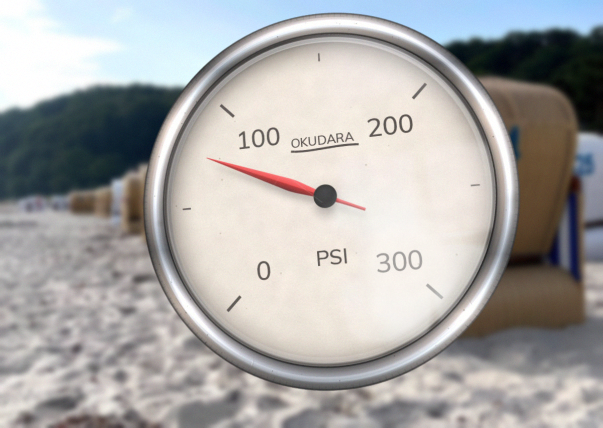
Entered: 75 psi
